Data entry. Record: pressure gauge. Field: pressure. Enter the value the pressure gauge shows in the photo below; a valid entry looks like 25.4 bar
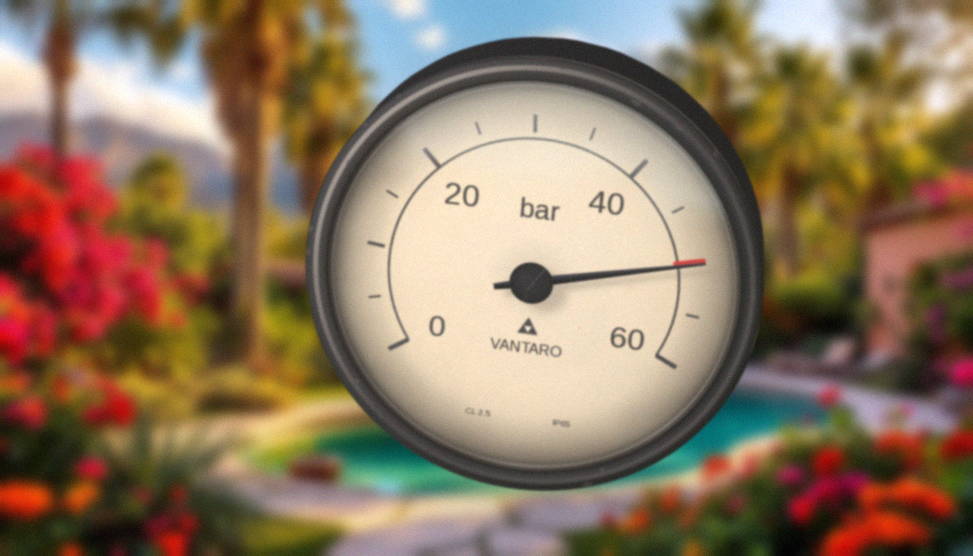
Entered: 50 bar
